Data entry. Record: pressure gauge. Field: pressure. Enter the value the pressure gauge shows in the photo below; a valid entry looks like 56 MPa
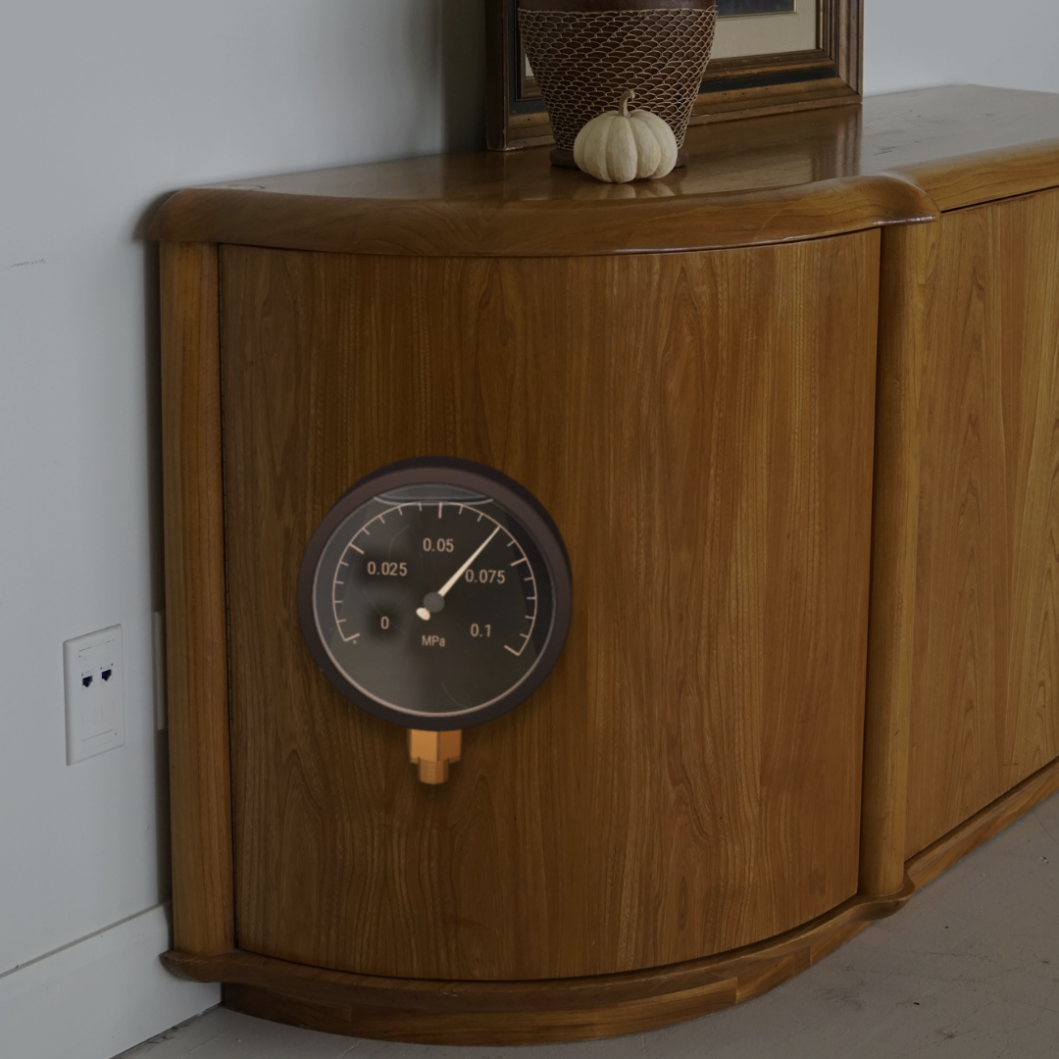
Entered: 0.065 MPa
